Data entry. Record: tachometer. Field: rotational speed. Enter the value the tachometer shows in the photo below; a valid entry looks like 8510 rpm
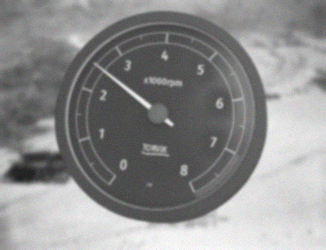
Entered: 2500 rpm
